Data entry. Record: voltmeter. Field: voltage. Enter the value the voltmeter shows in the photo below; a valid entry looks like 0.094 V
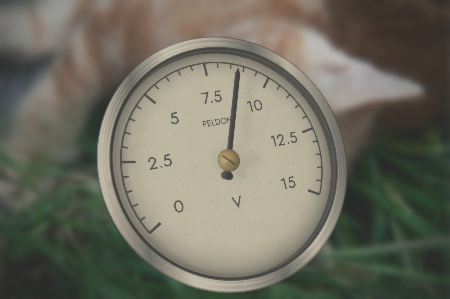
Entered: 8.75 V
